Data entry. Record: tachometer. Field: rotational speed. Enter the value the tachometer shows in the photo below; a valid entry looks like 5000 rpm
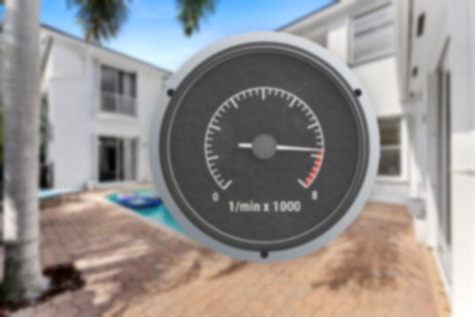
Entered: 6800 rpm
